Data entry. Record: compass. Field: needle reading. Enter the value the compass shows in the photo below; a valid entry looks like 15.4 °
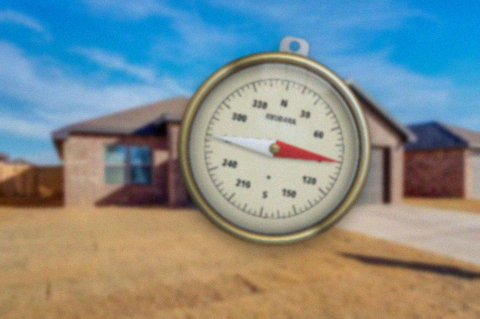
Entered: 90 °
